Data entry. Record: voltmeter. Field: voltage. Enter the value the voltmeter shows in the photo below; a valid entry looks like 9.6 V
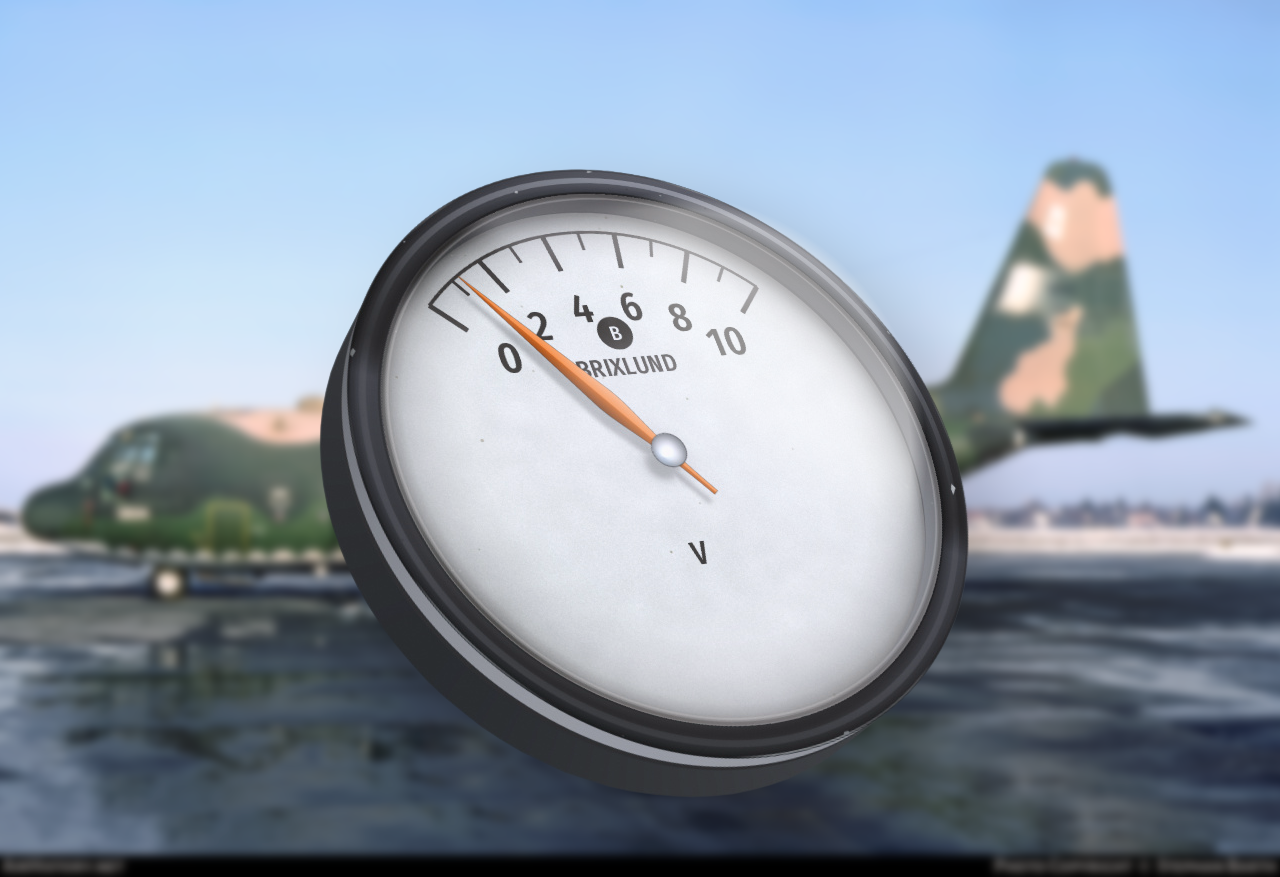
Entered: 1 V
